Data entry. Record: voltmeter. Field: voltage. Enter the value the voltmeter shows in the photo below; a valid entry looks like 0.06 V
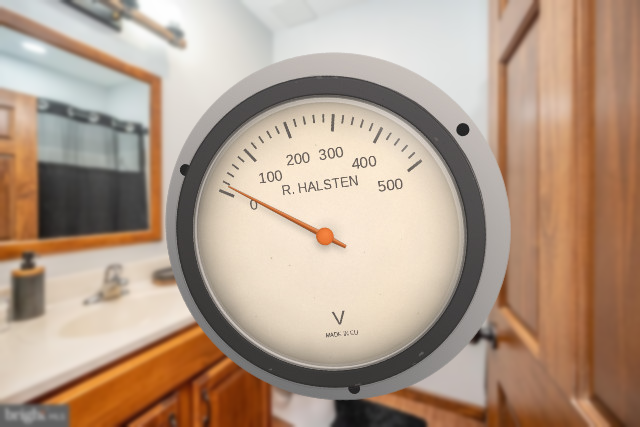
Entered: 20 V
